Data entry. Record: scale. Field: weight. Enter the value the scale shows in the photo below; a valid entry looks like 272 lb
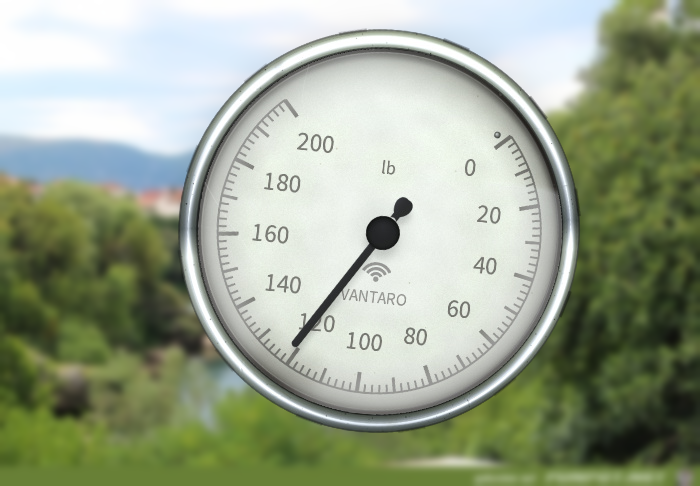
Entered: 122 lb
